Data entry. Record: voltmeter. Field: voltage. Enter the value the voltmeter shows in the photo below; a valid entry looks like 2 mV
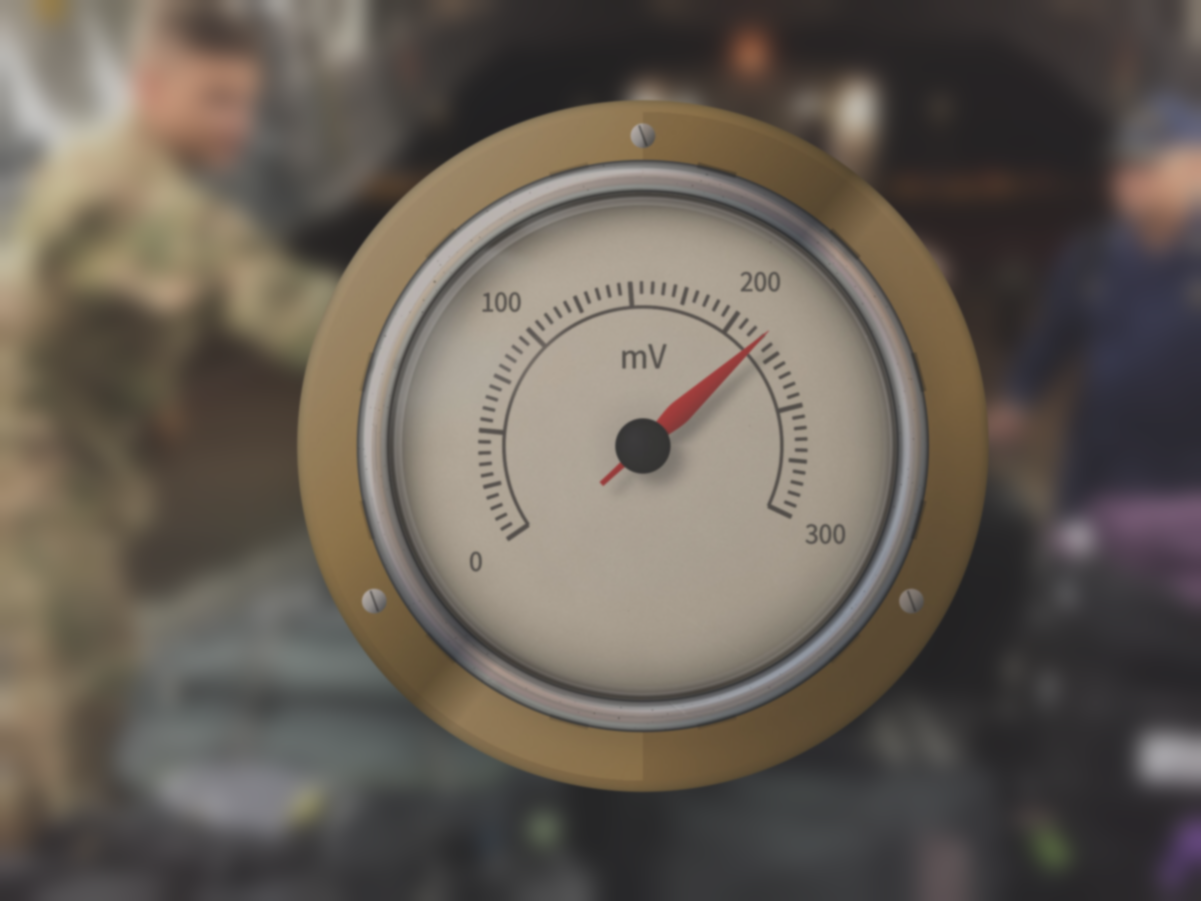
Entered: 215 mV
